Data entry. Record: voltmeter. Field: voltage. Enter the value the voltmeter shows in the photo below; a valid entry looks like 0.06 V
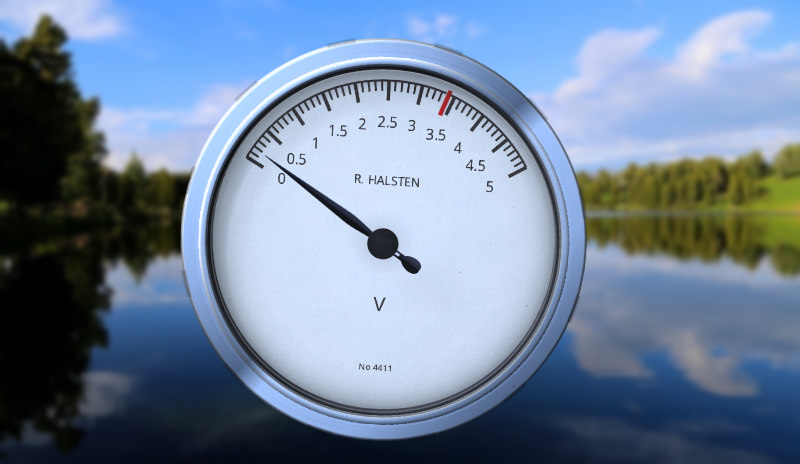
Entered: 0.2 V
